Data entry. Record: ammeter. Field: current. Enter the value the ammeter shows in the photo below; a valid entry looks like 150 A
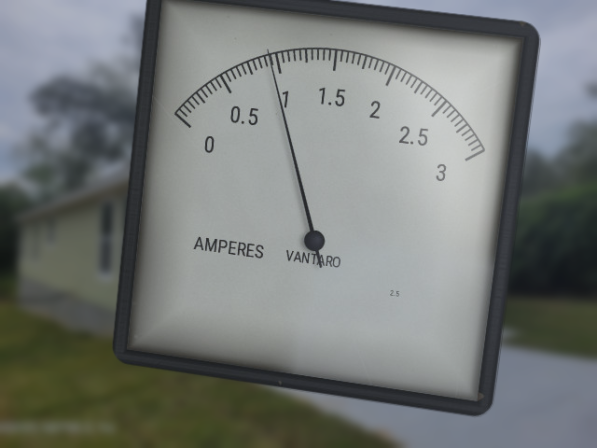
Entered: 0.95 A
